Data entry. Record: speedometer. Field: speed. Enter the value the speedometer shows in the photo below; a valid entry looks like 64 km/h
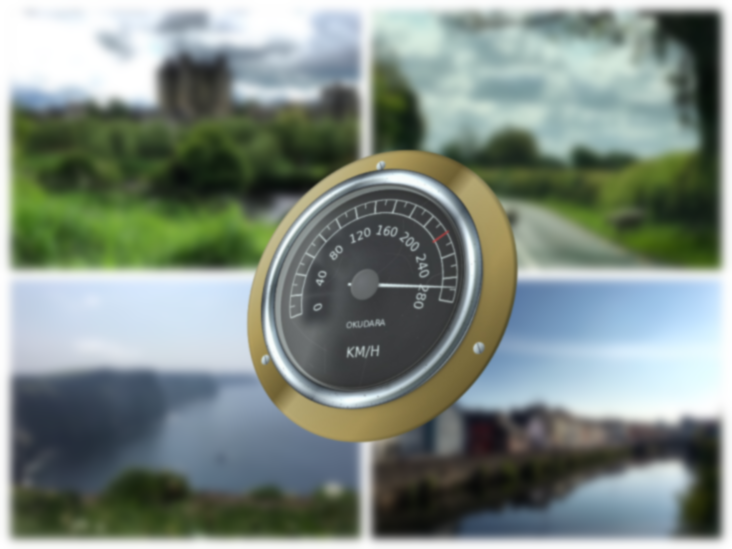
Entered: 270 km/h
